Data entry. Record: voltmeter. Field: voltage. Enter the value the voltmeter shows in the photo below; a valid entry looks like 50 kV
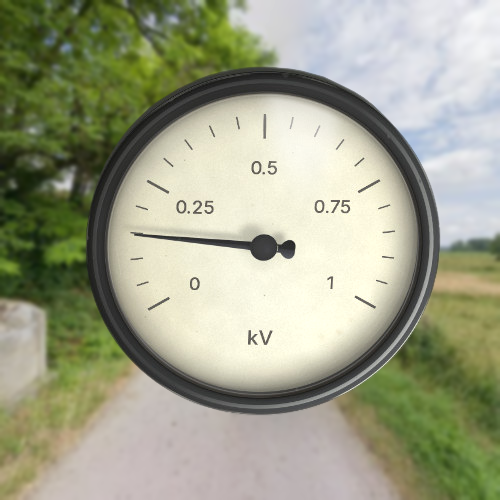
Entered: 0.15 kV
